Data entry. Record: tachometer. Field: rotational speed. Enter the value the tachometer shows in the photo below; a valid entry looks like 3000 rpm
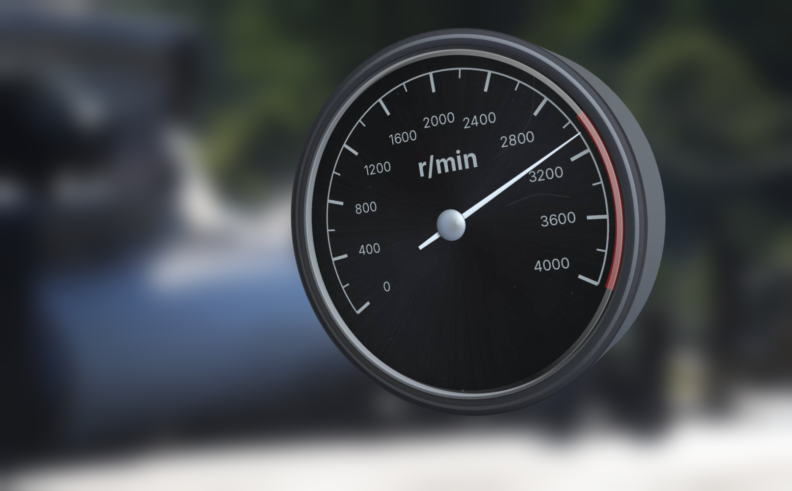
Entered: 3100 rpm
